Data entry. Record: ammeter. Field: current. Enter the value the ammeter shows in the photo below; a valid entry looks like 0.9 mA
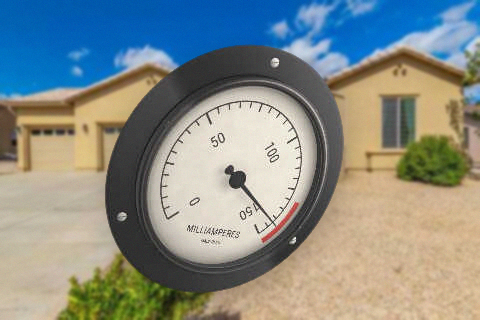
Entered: 142.5 mA
